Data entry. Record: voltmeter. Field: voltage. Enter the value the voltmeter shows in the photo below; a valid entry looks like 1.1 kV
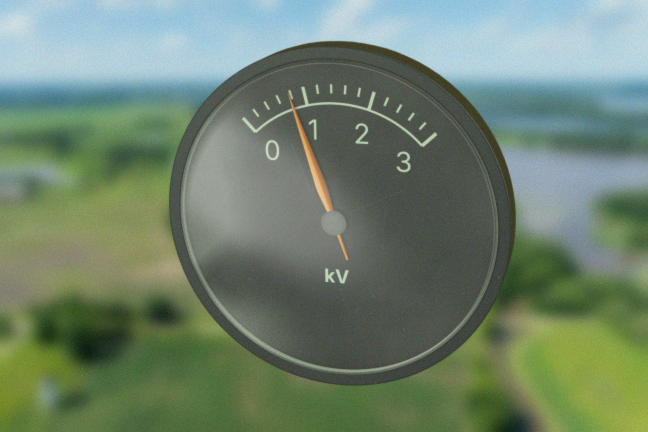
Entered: 0.8 kV
